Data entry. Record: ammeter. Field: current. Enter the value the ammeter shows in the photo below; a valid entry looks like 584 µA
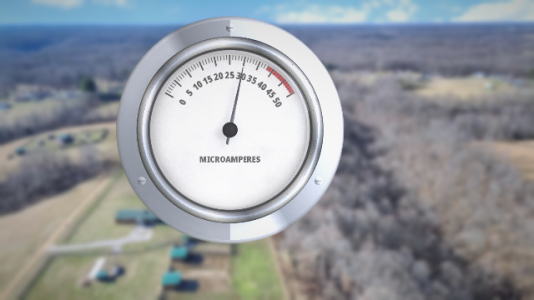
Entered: 30 µA
